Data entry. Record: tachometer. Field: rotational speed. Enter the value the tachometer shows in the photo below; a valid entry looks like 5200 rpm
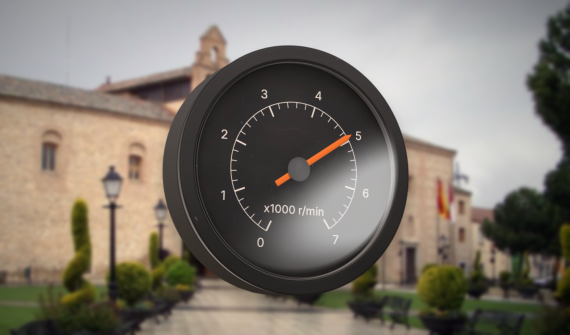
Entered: 4900 rpm
